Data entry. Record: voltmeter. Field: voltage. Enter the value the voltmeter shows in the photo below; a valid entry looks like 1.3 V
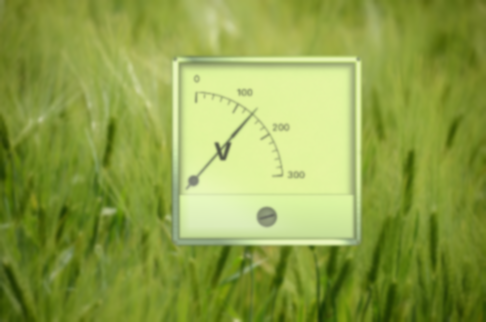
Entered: 140 V
